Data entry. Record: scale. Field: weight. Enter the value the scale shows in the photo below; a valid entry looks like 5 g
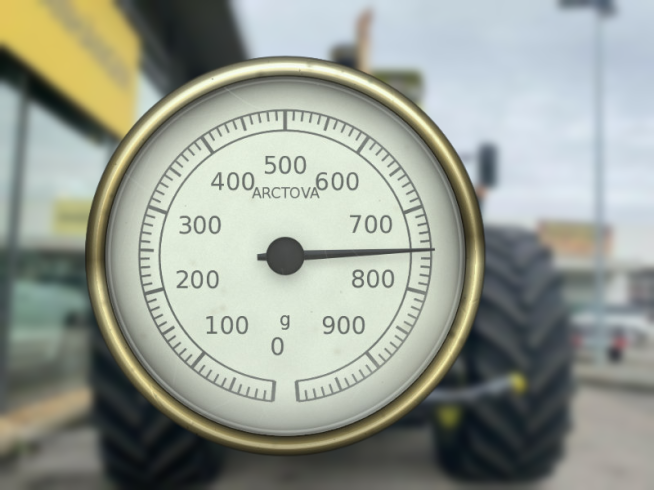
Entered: 750 g
